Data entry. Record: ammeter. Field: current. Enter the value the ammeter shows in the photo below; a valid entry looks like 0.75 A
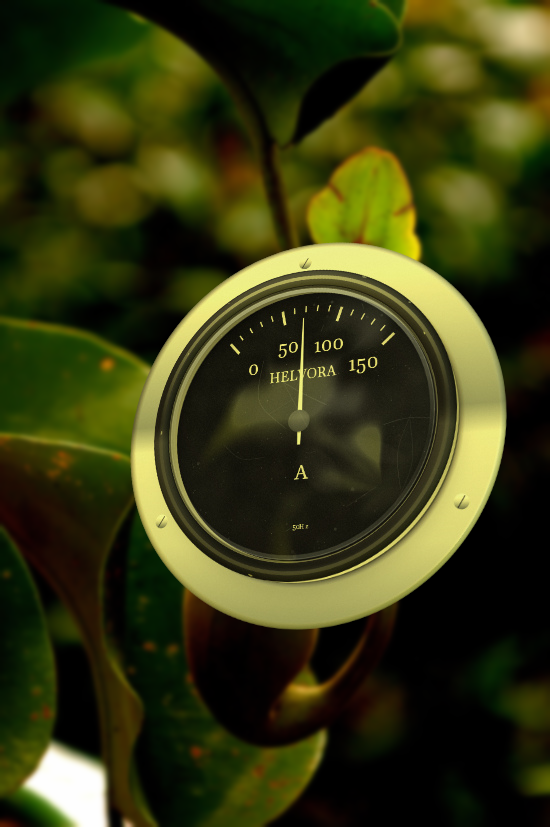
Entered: 70 A
